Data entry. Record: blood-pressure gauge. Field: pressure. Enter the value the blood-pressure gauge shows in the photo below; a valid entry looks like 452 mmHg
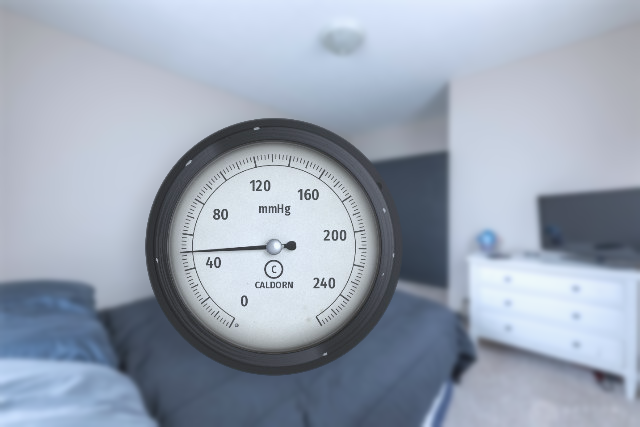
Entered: 50 mmHg
